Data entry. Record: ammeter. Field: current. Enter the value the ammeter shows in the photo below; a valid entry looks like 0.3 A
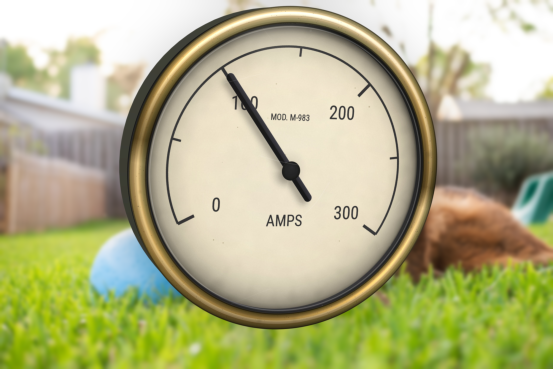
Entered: 100 A
